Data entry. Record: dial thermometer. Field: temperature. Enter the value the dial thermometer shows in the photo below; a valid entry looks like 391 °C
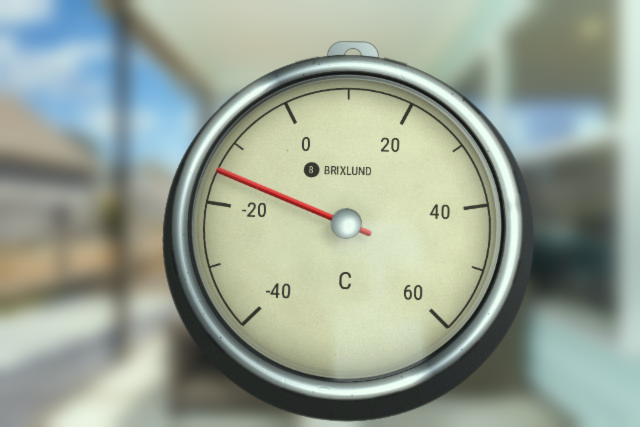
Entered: -15 °C
